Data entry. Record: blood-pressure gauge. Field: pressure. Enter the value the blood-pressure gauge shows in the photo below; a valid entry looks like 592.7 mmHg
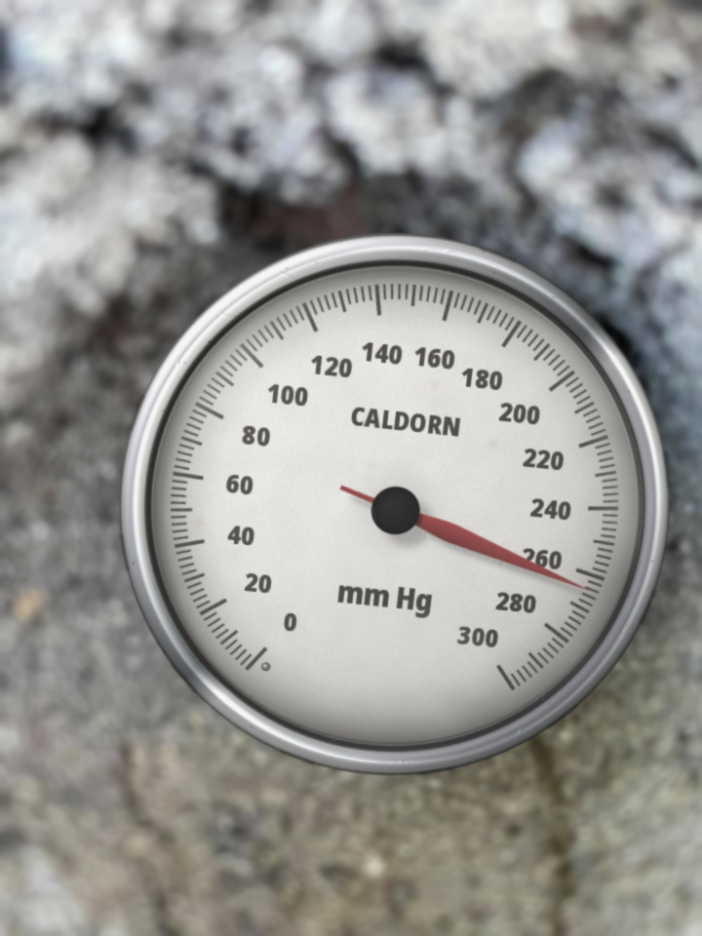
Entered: 264 mmHg
